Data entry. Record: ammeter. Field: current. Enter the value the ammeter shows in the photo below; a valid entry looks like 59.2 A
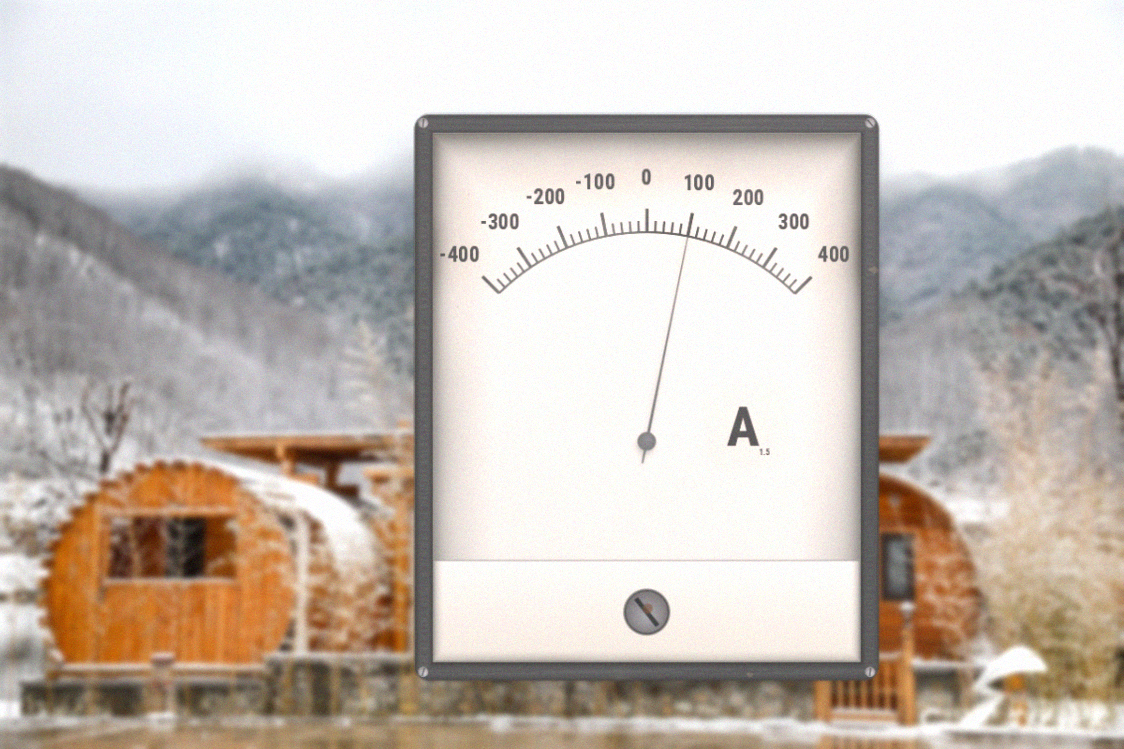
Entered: 100 A
